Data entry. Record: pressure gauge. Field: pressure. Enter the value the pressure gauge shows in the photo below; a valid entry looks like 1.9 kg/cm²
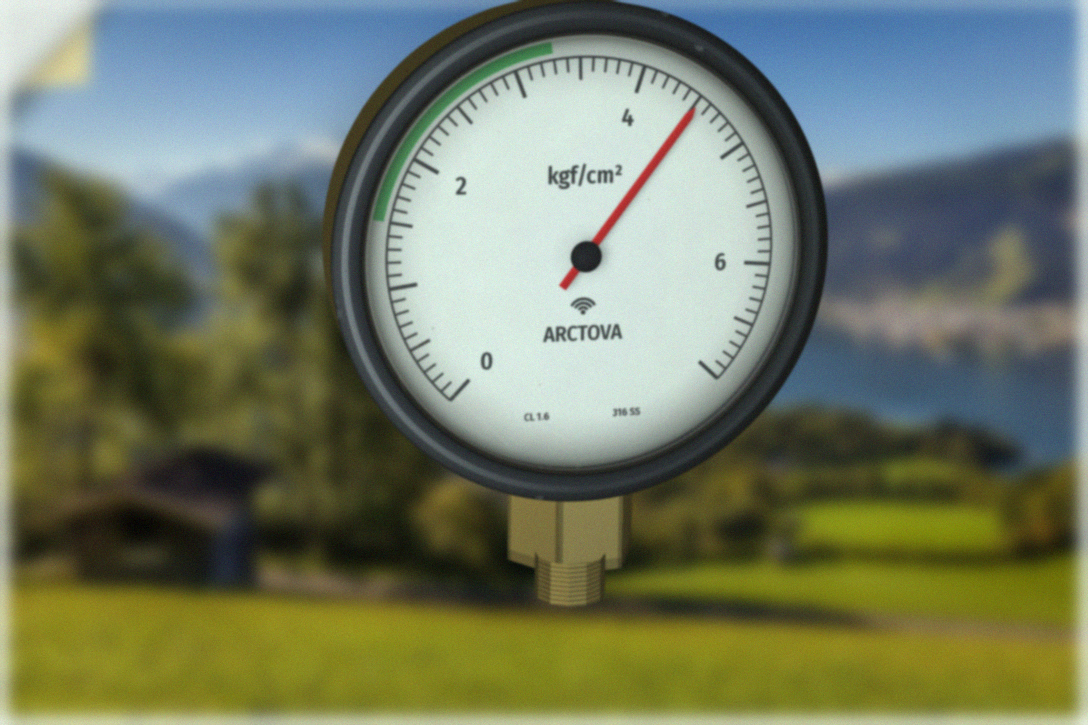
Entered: 4.5 kg/cm²
